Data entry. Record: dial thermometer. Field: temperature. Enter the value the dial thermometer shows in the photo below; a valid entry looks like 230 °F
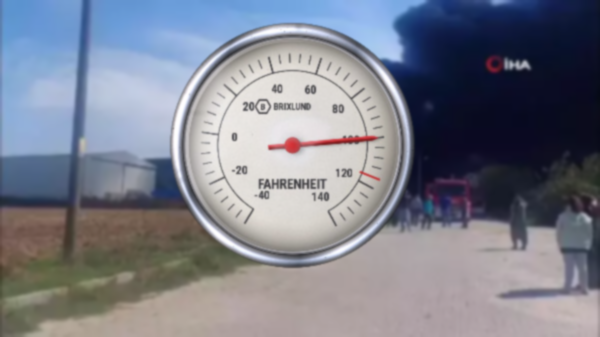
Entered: 100 °F
